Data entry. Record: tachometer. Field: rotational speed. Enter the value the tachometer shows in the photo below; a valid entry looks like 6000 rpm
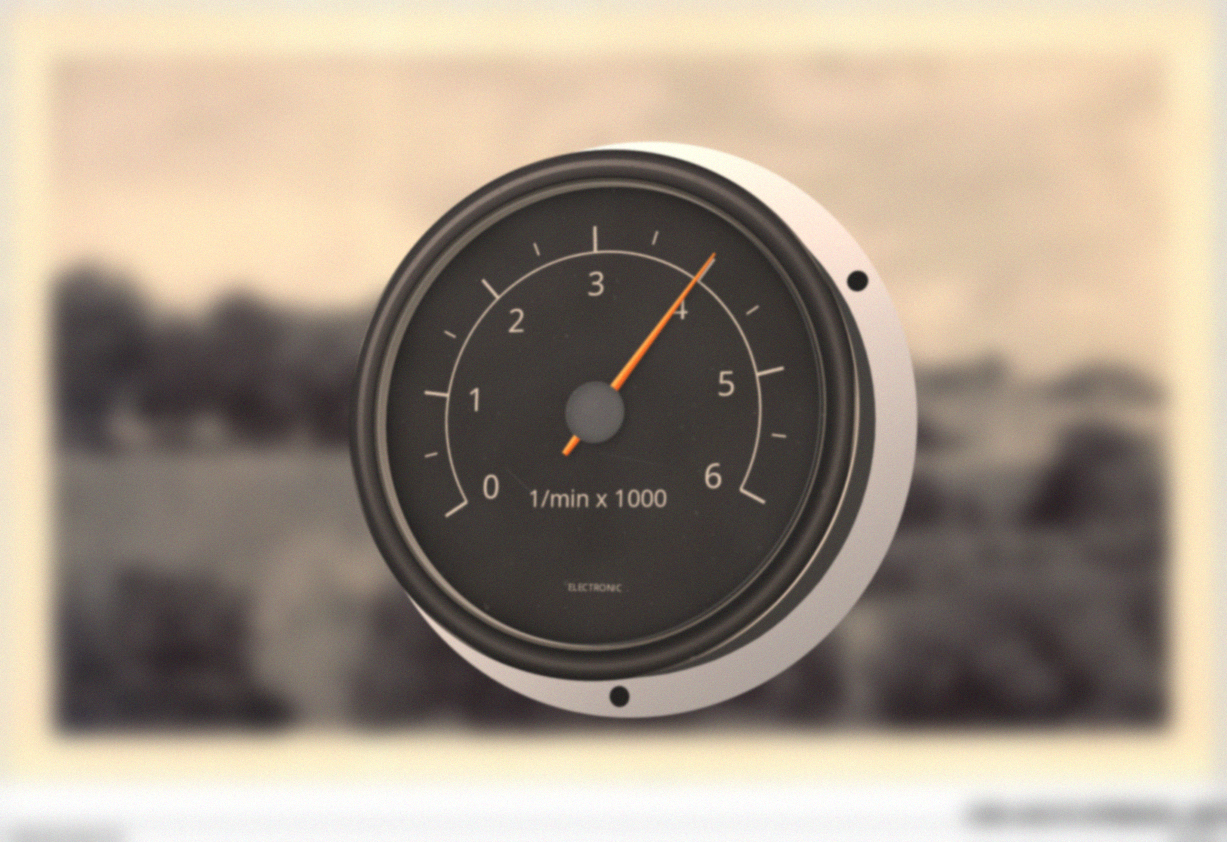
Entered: 4000 rpm
